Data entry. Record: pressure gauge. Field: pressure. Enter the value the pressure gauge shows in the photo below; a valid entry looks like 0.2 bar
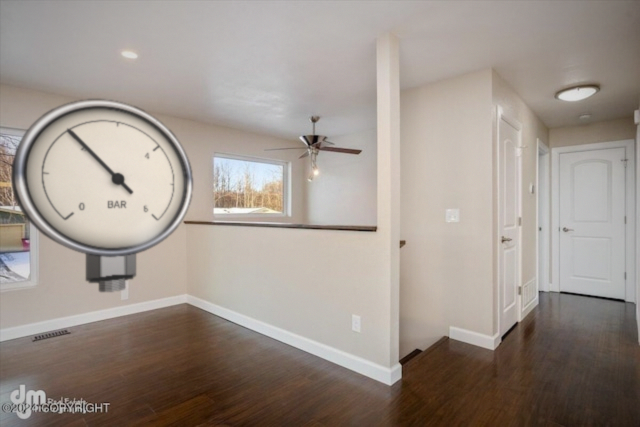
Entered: 2 bar
